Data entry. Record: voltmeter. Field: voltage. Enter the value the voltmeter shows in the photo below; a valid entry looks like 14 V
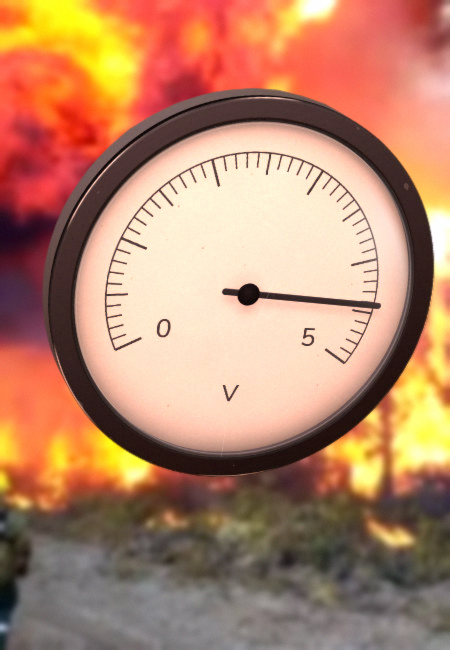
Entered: 4.4 V
